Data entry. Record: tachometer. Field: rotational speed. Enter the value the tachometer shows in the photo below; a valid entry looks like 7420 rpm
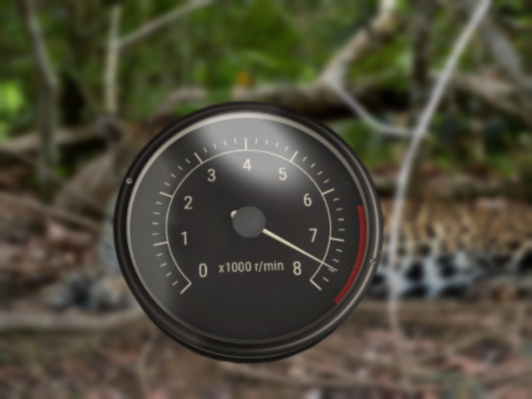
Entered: 7600 rpm
